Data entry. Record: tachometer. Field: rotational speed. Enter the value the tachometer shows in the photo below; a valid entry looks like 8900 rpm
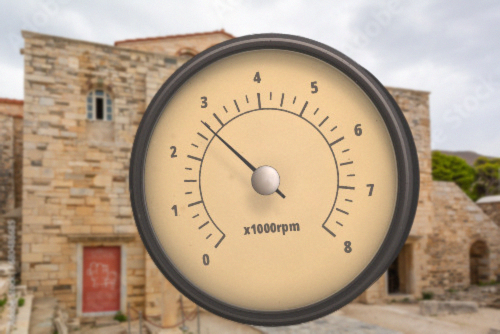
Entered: 2750 rpm
